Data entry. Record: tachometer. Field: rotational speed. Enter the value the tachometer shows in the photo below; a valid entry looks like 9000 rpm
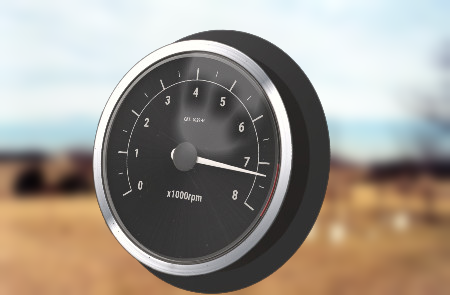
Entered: 7250 rpm
